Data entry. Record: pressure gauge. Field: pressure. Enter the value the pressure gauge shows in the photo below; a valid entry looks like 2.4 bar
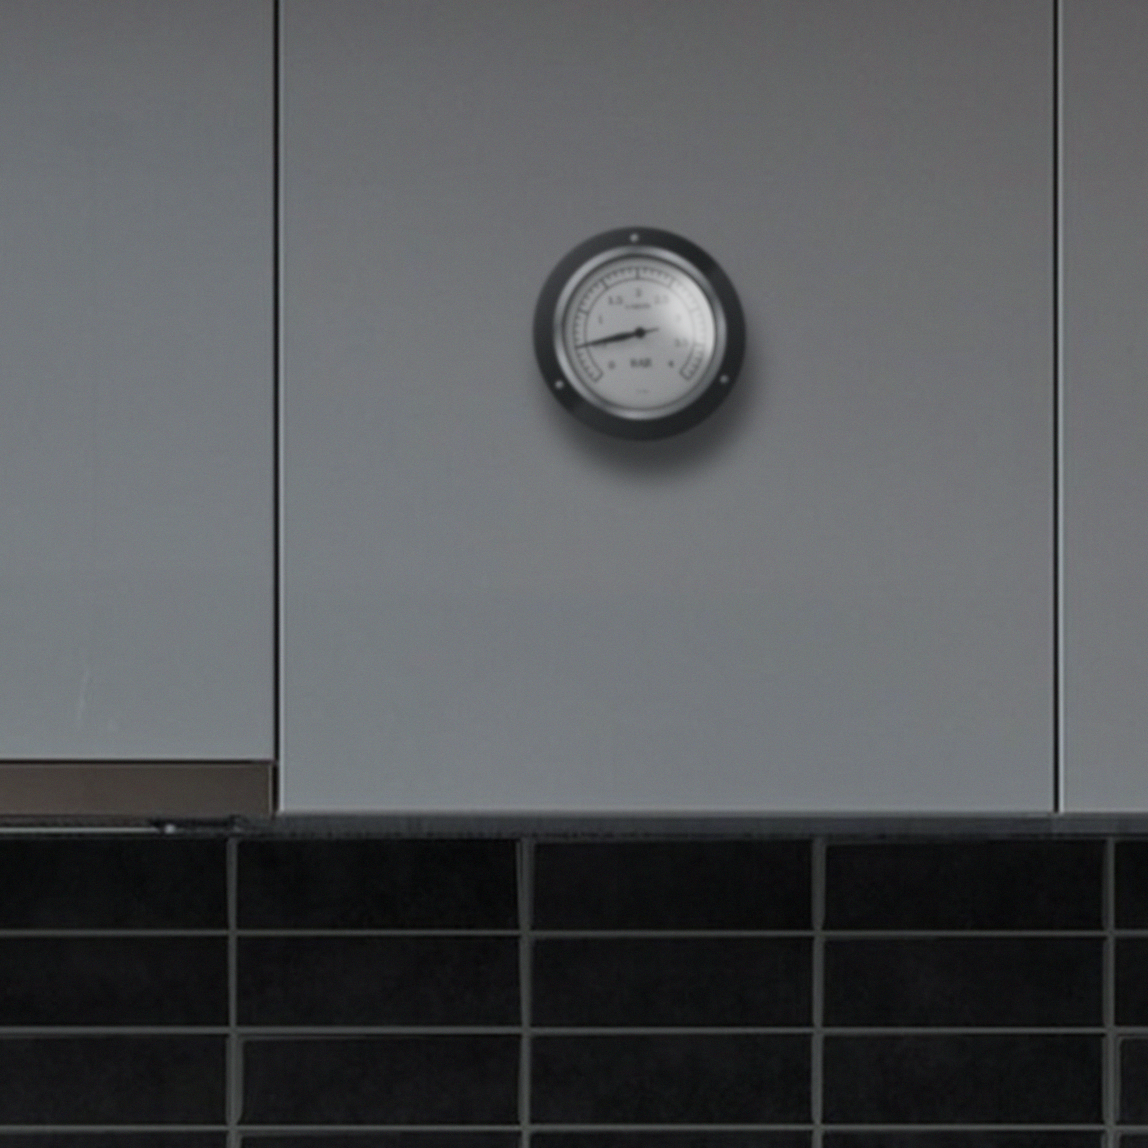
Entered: 0.5 bar
